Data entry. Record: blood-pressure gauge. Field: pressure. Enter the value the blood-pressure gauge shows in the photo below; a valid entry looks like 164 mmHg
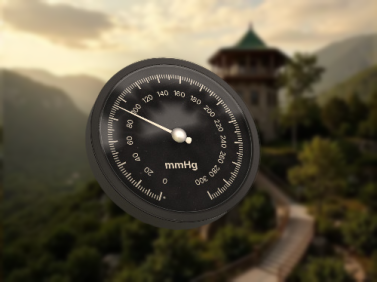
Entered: 90 mmHg
